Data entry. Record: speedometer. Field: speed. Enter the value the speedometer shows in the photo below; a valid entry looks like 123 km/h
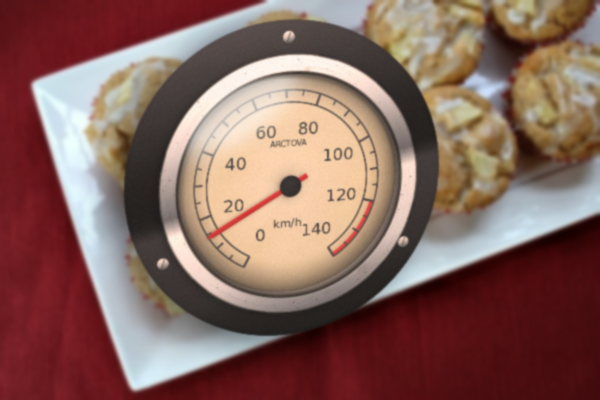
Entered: 15 km/h
